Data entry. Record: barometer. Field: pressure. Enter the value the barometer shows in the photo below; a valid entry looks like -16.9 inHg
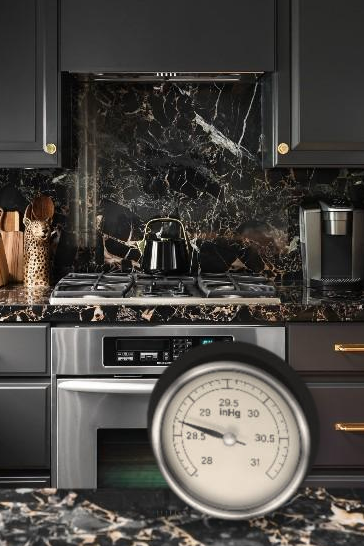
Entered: 28.7 inHg
